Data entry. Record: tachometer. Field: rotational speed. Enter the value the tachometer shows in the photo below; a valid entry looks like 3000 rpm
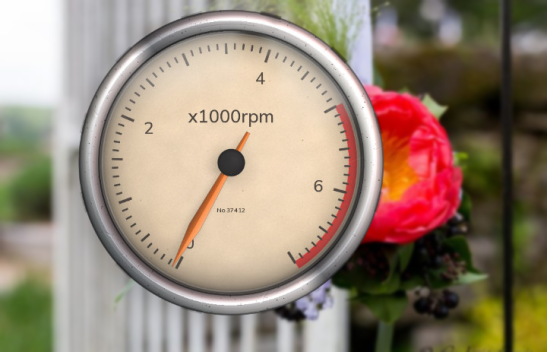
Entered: 50 rpm
